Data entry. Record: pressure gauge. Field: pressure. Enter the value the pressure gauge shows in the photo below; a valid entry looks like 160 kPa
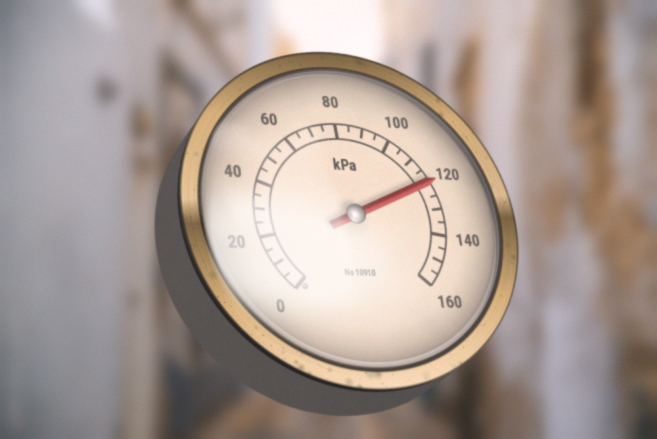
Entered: 120 kPa
